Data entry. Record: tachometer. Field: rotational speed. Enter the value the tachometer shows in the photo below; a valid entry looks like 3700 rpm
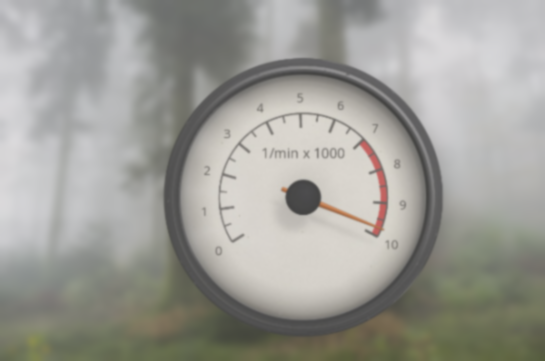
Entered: 9750 rpm
